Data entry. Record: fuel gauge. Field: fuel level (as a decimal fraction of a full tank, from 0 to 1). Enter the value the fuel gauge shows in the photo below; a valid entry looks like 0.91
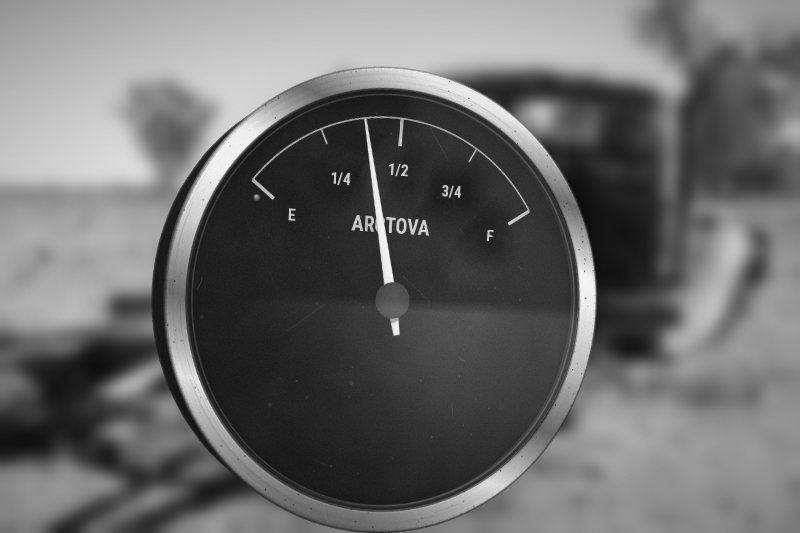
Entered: 0.375
